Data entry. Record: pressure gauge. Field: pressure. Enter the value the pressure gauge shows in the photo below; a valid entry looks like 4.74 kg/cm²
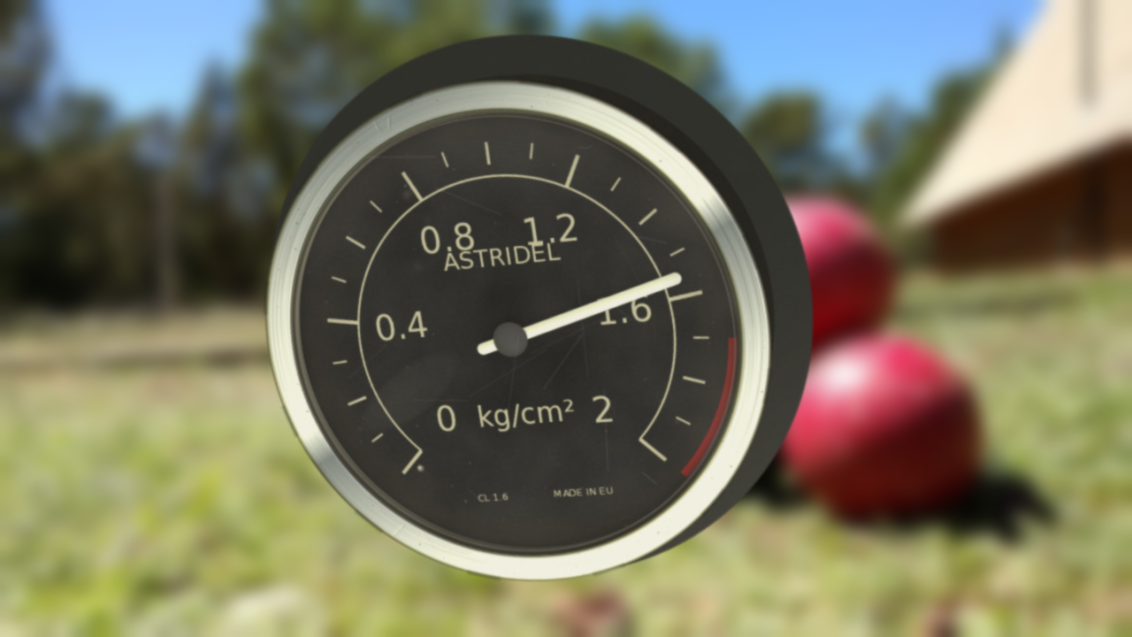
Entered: 1.55 kg/cm²
